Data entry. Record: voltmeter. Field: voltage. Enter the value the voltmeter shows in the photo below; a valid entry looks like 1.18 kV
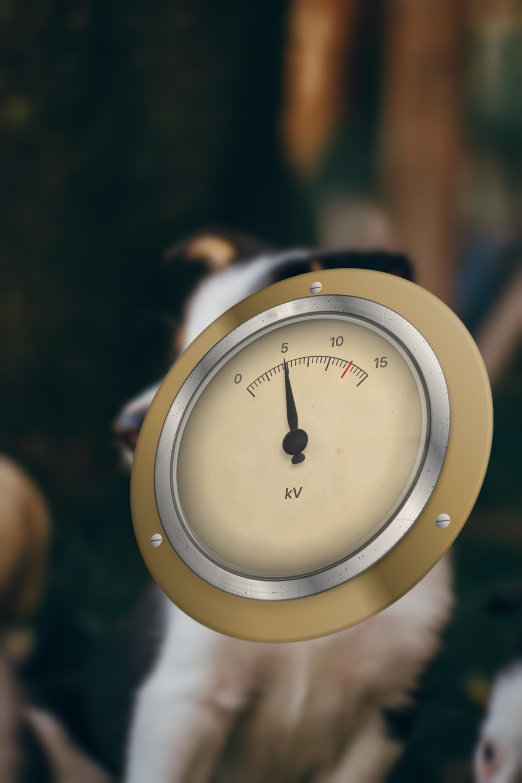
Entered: 5 kV
